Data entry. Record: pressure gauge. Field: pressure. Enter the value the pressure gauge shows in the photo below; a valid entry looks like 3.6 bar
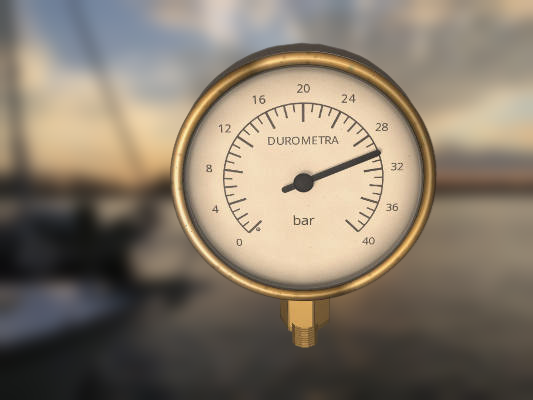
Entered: 30 bar
